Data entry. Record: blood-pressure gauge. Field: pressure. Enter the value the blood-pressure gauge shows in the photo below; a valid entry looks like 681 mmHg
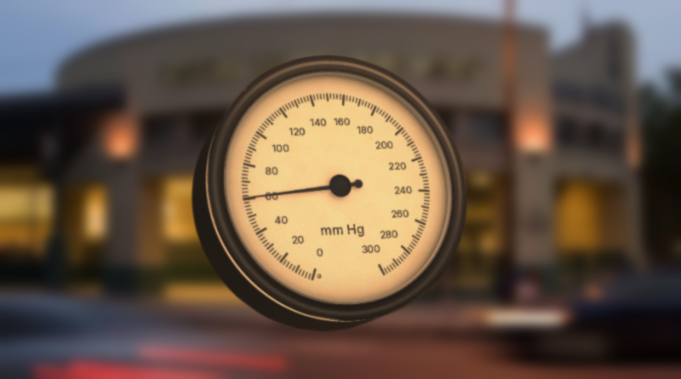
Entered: 60 mmHg
